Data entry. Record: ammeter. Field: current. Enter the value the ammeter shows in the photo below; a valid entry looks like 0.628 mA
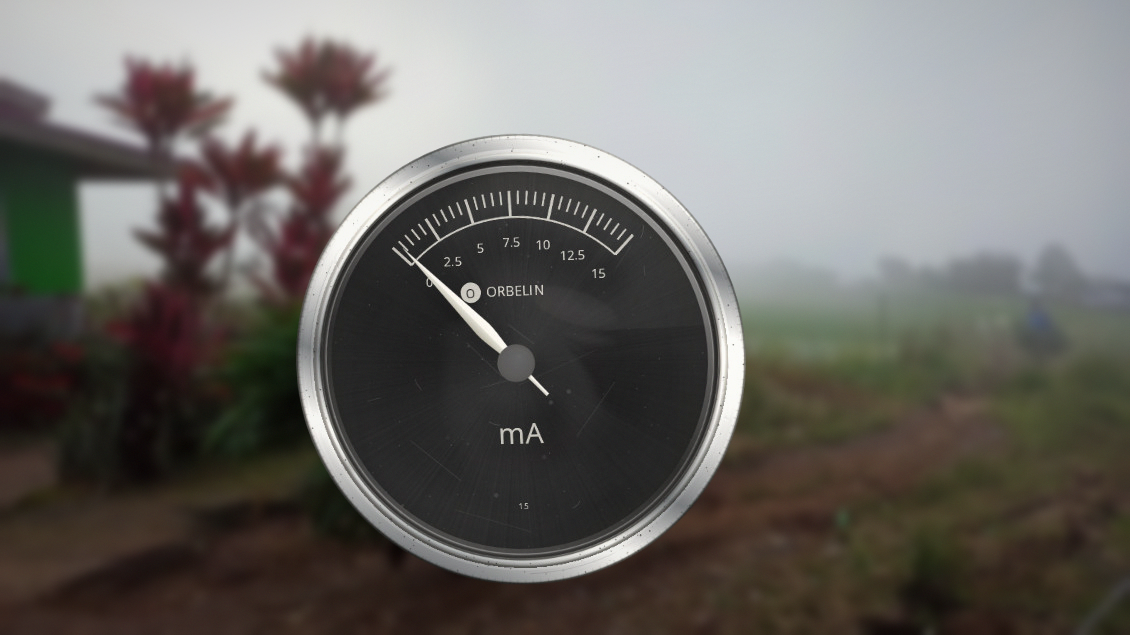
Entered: 0.5 mA
